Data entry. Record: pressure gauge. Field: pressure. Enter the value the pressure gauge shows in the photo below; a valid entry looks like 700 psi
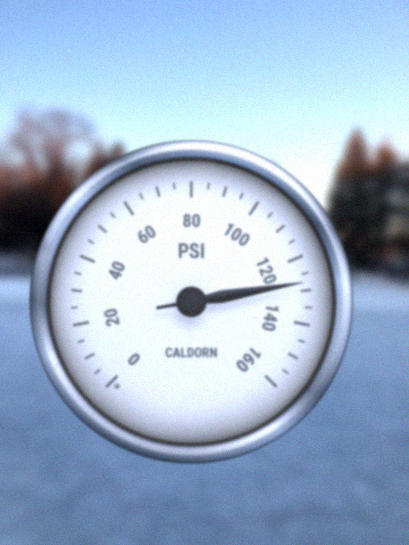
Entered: 127.5 psi
